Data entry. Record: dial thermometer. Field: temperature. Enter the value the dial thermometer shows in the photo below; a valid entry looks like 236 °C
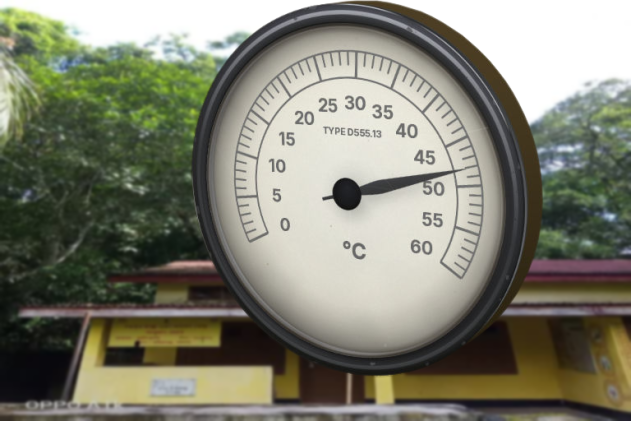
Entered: 48 °C
